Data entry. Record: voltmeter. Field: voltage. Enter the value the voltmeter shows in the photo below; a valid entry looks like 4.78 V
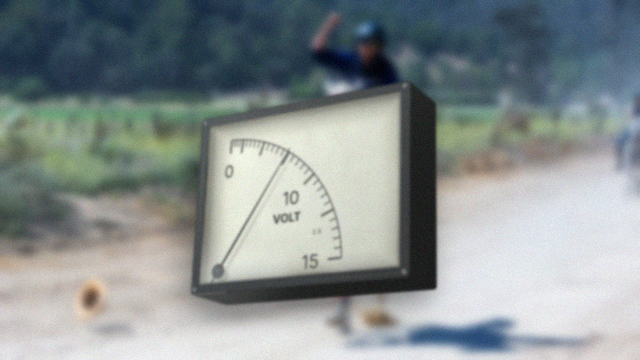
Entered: 7.5 V
